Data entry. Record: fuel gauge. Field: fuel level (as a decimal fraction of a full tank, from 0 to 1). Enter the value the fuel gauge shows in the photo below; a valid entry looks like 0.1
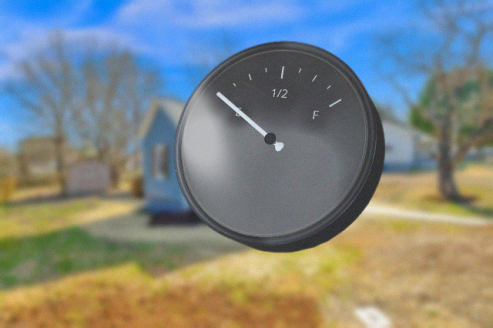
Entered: 0
